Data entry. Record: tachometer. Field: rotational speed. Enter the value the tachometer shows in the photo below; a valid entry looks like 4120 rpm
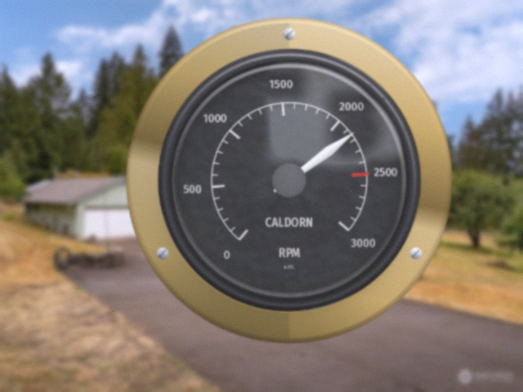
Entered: 2150 rpm
